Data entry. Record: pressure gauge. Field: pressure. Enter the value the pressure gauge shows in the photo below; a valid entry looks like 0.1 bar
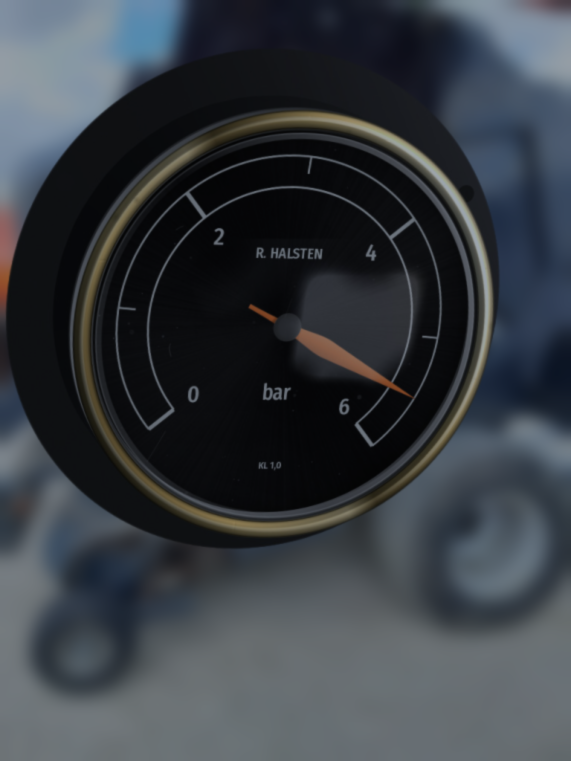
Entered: 5.5 bar
